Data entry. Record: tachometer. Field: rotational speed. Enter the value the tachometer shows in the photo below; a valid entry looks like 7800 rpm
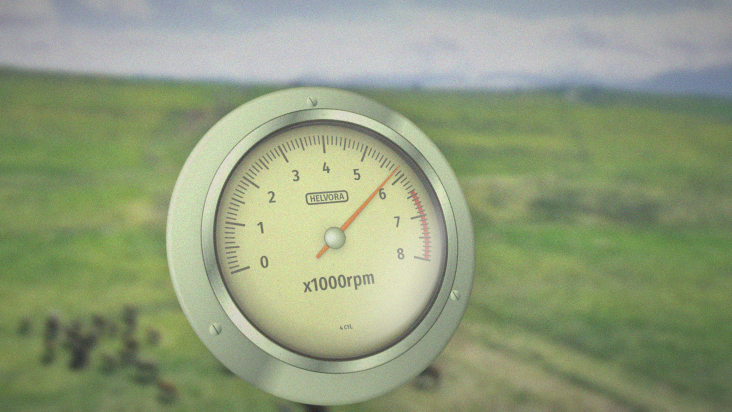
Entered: 5800 rpm
